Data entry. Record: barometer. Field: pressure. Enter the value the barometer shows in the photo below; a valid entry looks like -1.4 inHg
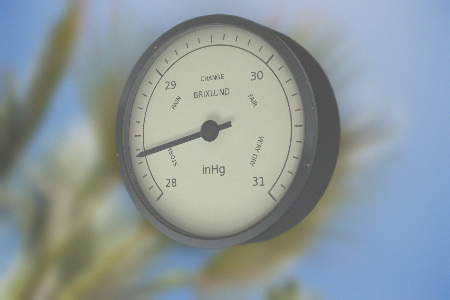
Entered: 28.35 inHg
